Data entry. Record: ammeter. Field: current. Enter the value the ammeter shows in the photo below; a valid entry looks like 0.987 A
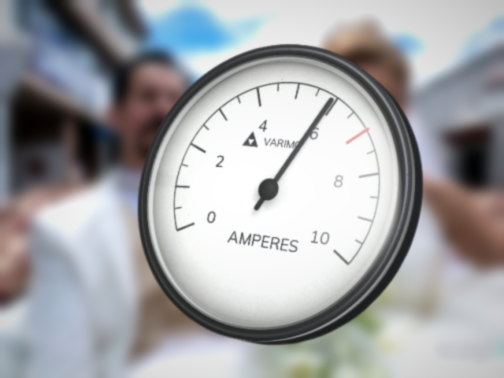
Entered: 6 A
